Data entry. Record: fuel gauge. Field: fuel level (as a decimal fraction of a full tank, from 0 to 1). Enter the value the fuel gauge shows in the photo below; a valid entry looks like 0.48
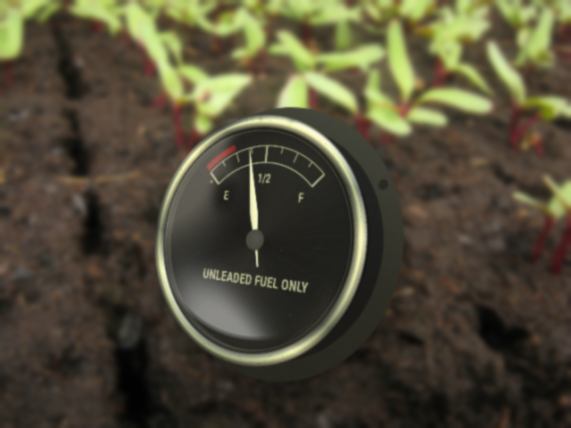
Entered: 0.375
